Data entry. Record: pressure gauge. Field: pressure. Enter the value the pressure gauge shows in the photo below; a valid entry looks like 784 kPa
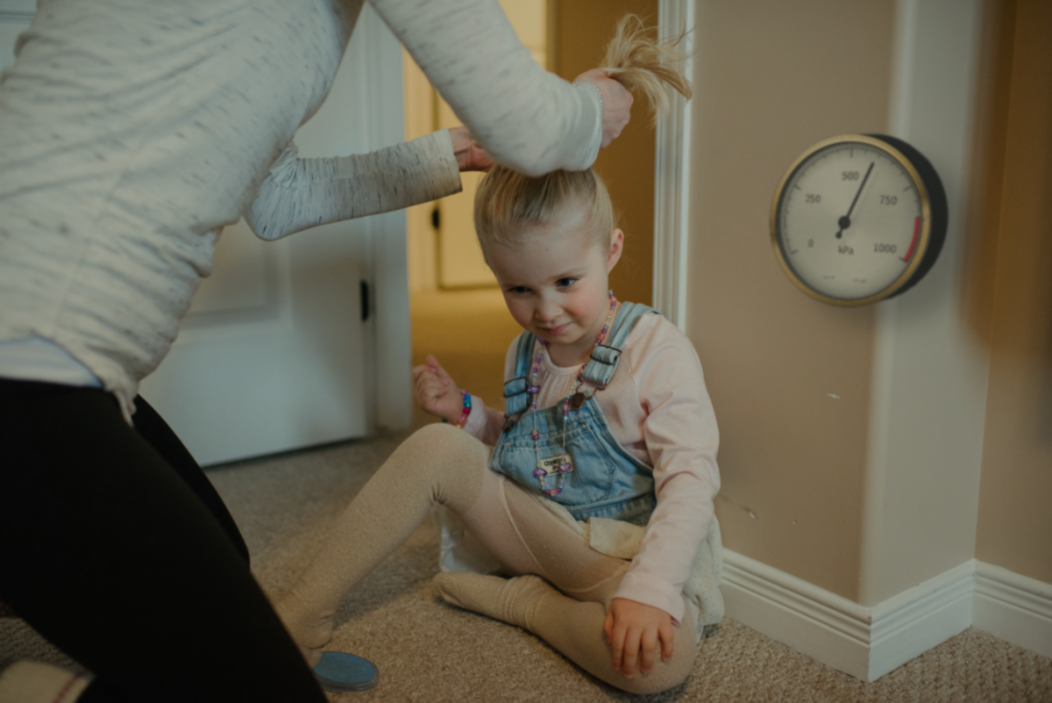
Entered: 600 kPa
